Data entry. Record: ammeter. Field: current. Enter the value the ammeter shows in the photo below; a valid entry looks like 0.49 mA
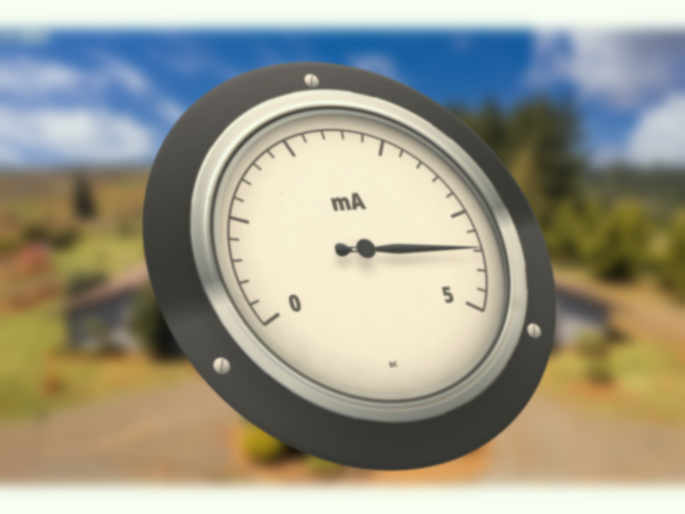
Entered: 4.4 mA
